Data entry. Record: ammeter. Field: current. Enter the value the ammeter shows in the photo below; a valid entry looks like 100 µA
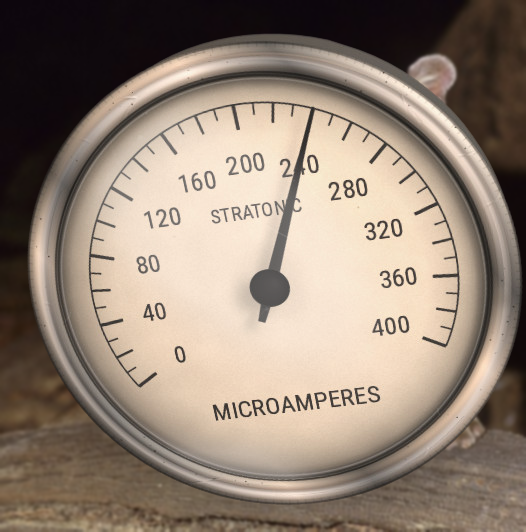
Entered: 240 µA
